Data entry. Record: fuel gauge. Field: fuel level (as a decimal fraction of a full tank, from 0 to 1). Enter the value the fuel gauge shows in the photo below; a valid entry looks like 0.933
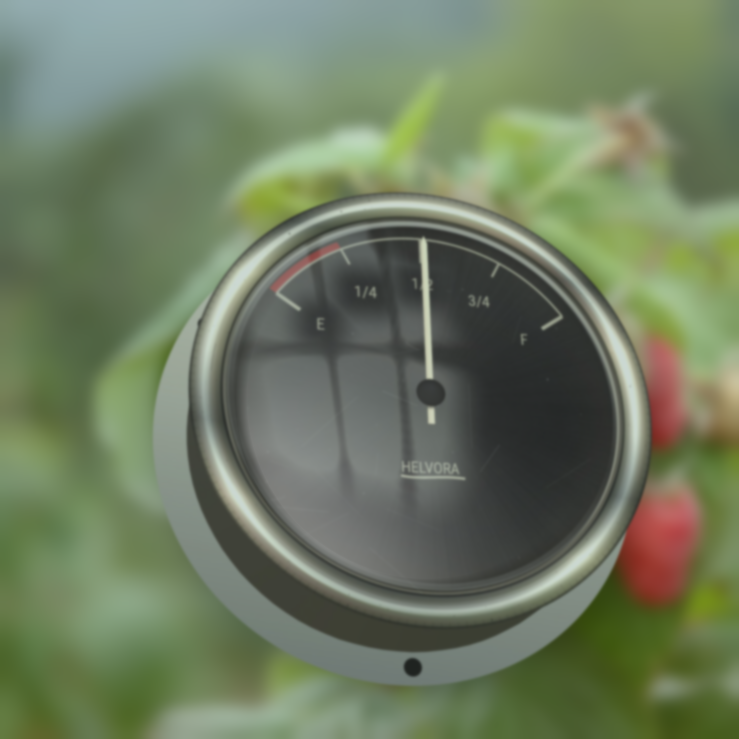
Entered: 0.5
